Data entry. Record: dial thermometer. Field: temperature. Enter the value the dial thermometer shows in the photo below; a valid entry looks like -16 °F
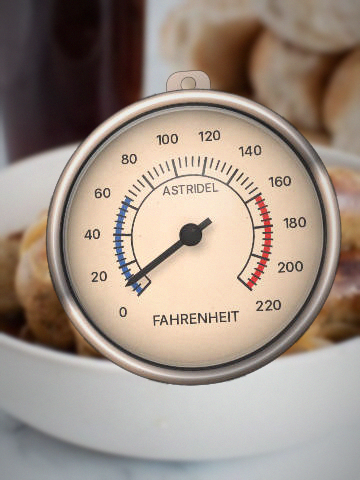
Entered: 8 °F
